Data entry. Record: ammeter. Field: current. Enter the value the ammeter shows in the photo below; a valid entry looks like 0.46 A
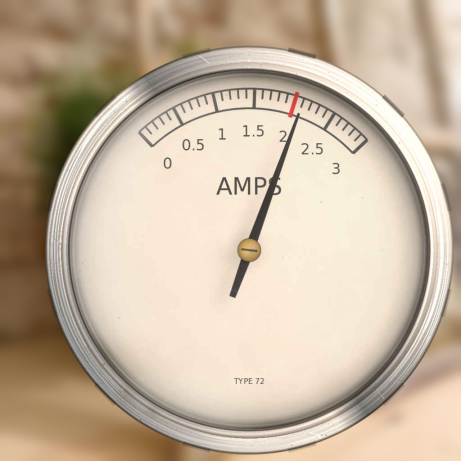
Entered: 2.1 A
